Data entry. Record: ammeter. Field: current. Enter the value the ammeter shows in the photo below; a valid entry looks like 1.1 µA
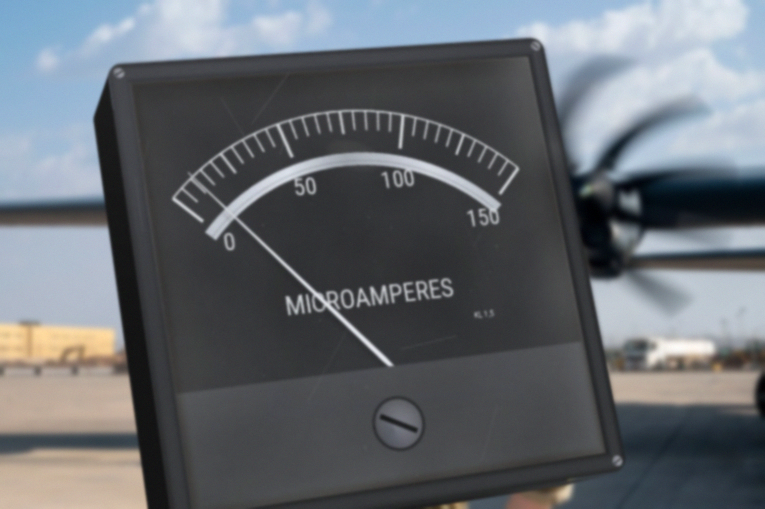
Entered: 10 µA
